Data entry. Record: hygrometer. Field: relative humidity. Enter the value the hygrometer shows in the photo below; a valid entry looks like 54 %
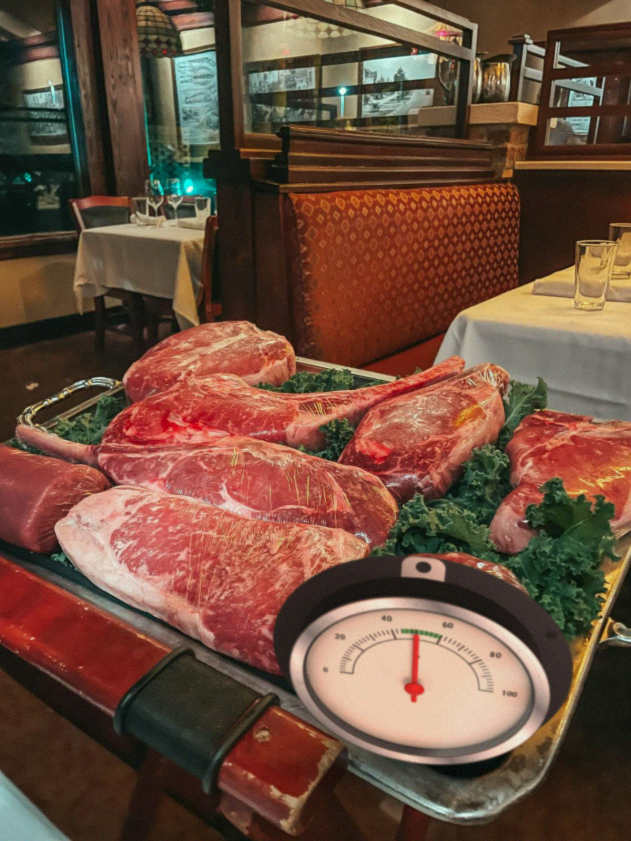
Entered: 50 %
